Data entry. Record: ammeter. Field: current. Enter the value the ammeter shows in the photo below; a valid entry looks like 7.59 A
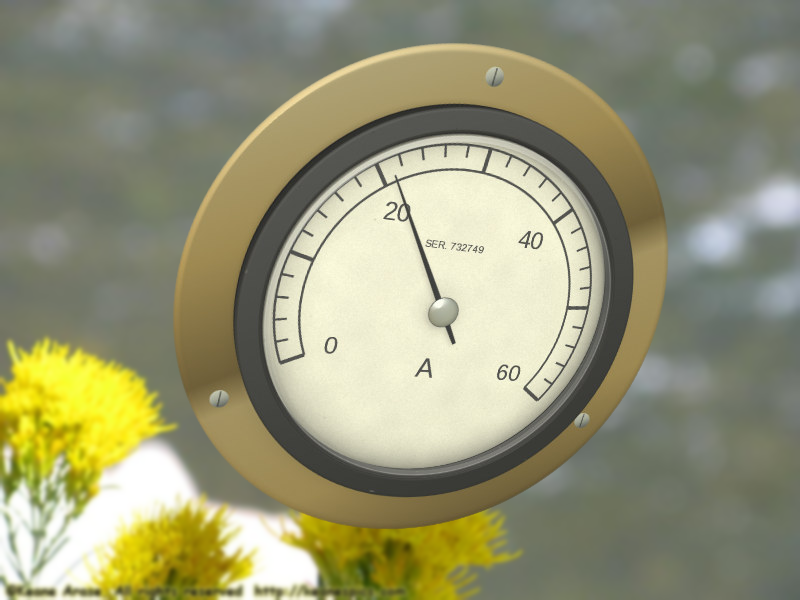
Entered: 21 A
